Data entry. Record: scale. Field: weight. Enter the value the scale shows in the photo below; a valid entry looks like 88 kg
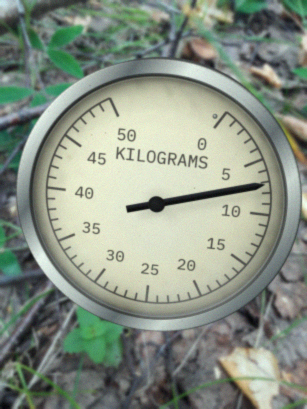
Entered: 7 kg
